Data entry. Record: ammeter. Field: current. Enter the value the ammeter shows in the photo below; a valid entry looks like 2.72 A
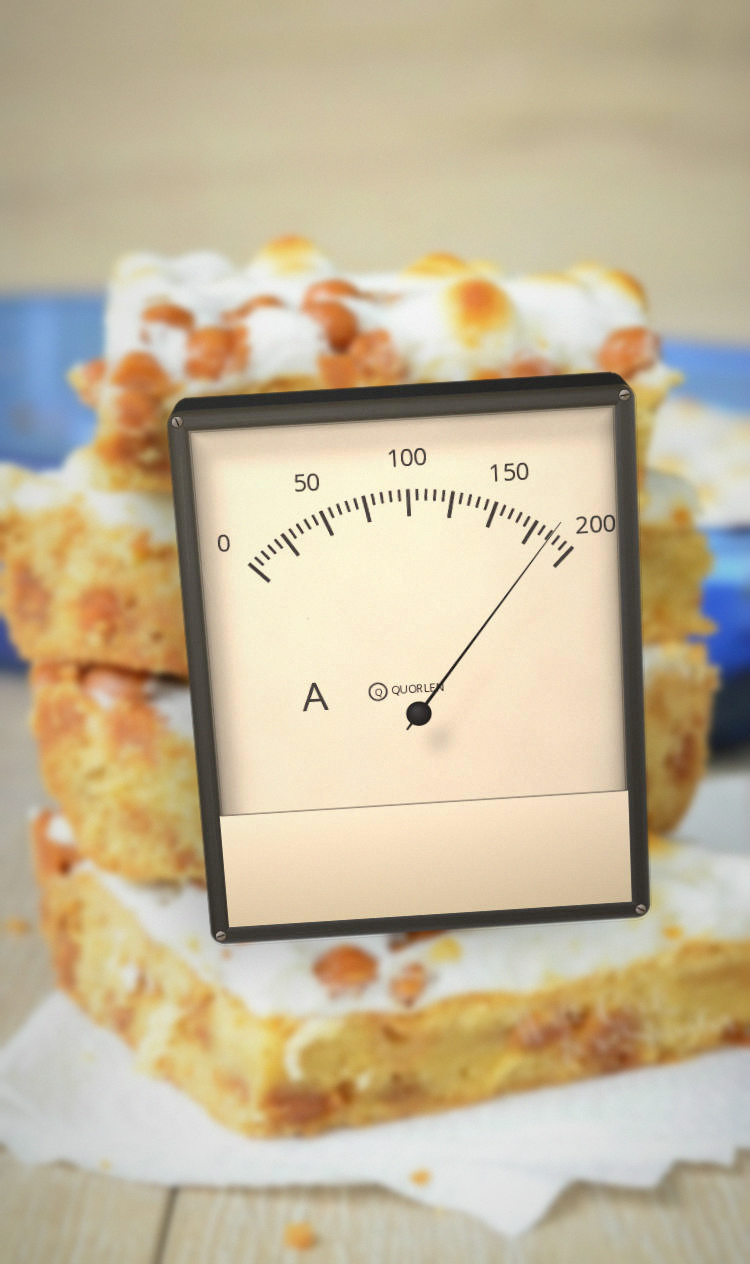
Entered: 185 A
